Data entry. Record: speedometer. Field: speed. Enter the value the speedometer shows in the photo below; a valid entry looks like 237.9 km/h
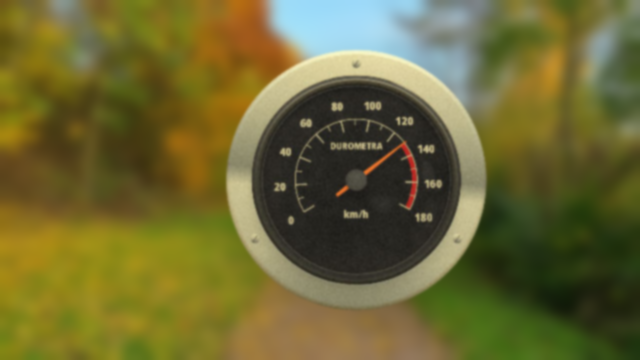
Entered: 130 km/h
